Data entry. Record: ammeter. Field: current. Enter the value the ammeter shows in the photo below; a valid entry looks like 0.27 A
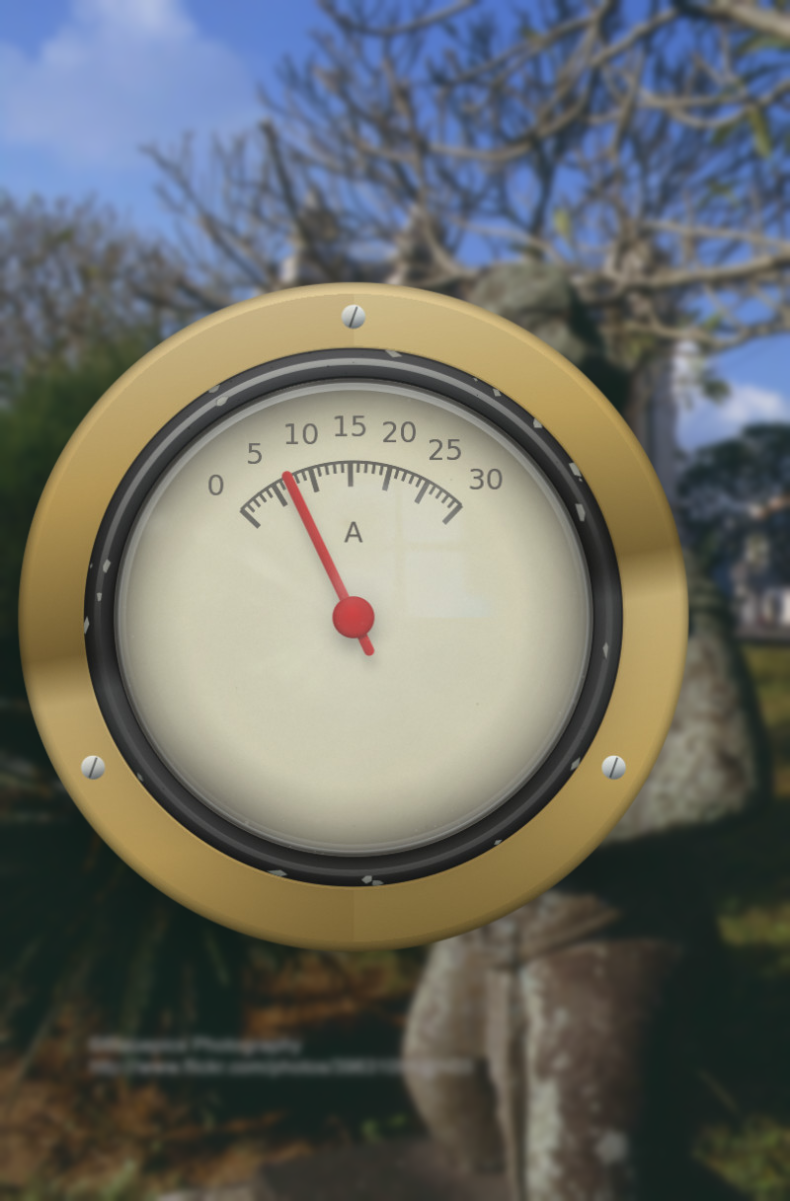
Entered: 7 A
